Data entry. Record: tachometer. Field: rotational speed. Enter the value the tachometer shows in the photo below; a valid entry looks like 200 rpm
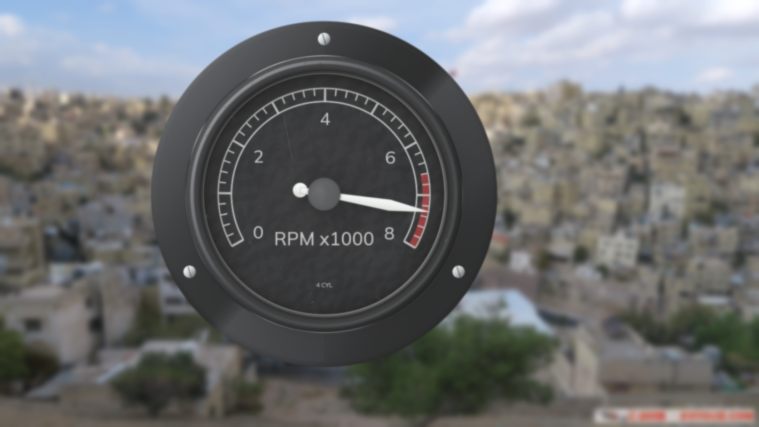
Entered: 7300 rpm
